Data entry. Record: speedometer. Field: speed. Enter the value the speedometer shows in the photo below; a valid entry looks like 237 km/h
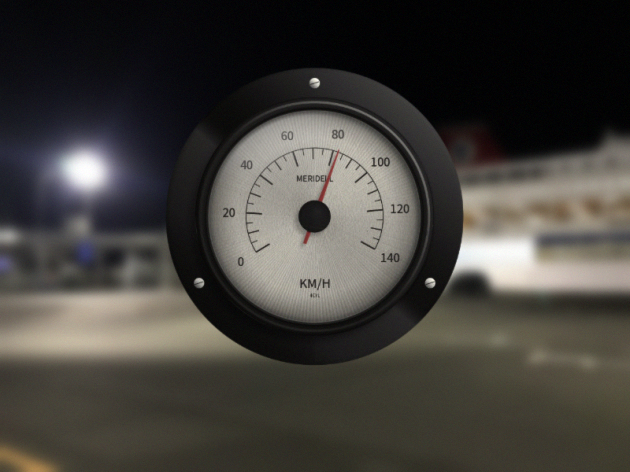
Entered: 82.5 km/h
